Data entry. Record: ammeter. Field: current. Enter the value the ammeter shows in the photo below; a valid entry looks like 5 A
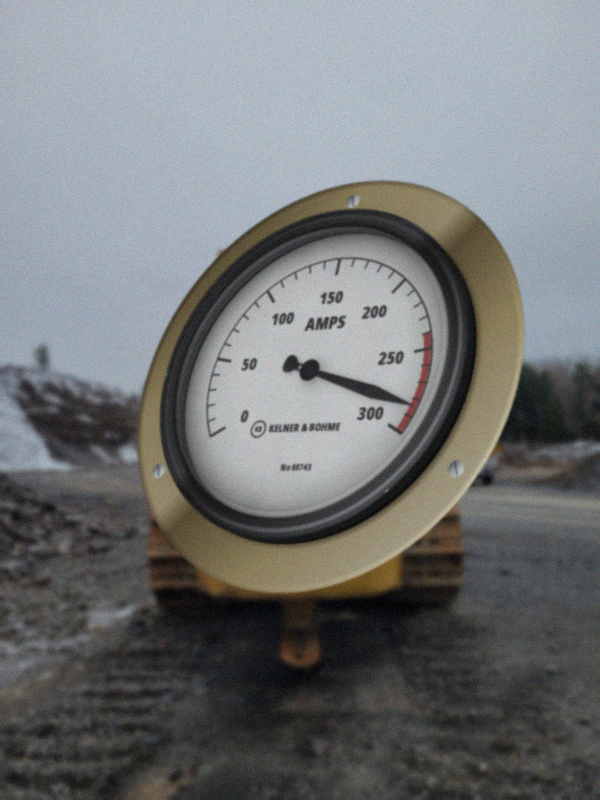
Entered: 285 A
